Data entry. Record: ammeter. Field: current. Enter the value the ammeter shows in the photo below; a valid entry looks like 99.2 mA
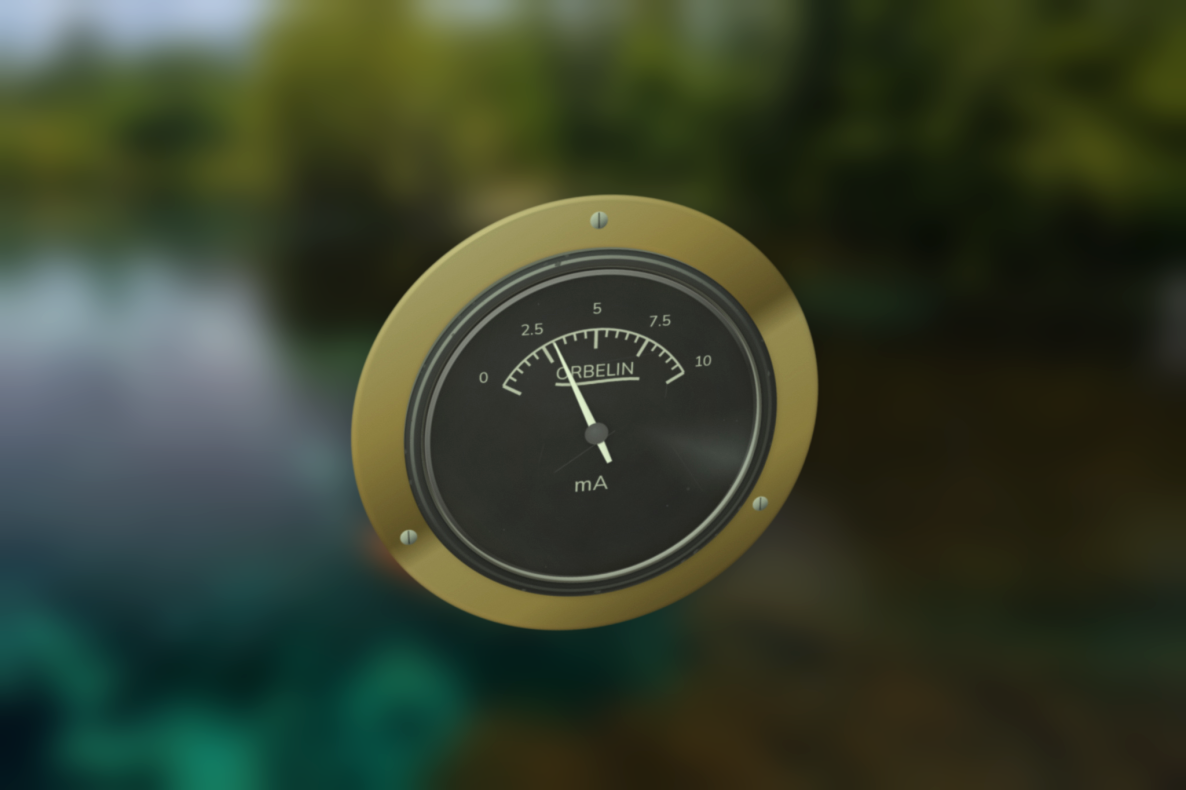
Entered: 3 mA
